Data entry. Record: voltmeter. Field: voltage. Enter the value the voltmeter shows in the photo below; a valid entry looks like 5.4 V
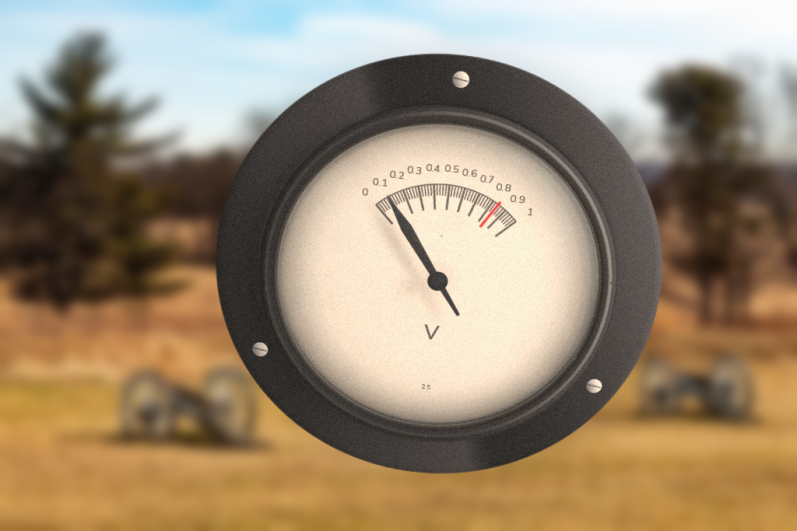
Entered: 0.1 V
